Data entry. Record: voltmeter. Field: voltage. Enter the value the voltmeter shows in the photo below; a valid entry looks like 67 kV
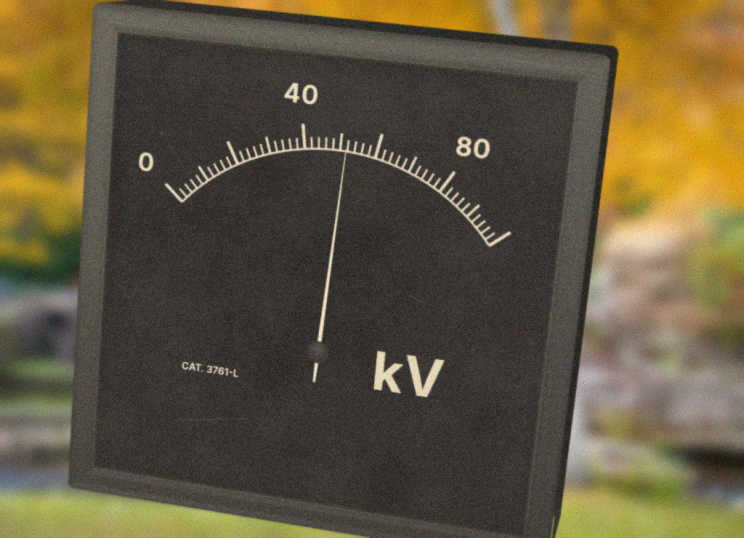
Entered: 52 kV
